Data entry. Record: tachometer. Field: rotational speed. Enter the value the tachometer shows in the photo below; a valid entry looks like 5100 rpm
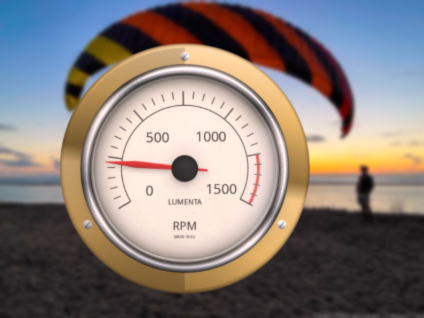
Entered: 225 rpm
